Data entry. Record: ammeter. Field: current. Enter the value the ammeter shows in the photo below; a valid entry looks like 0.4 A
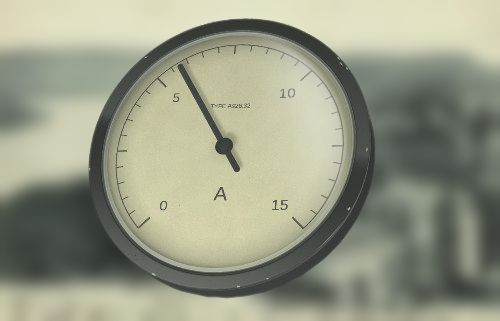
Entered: 5.75 A
